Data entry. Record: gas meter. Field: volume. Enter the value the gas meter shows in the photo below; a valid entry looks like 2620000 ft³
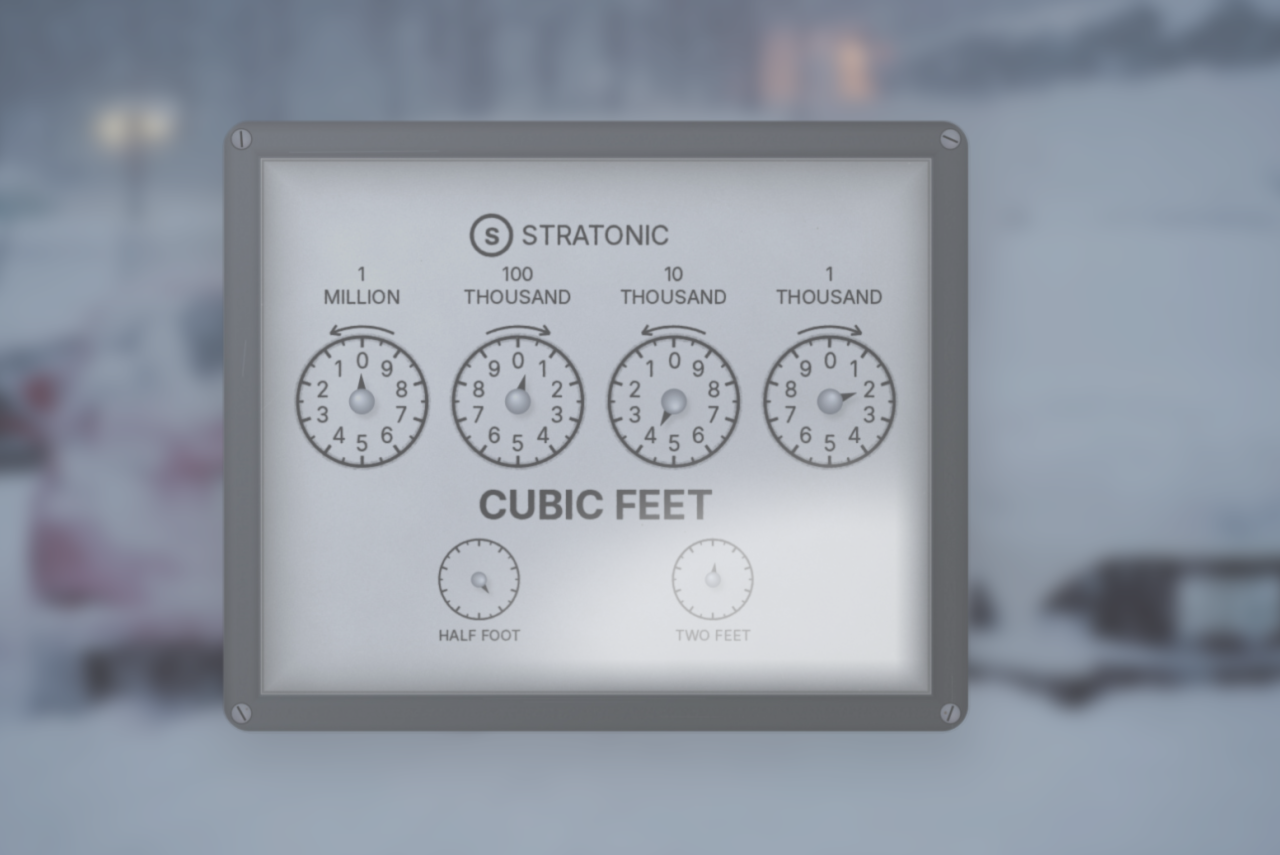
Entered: 4200 ft³
